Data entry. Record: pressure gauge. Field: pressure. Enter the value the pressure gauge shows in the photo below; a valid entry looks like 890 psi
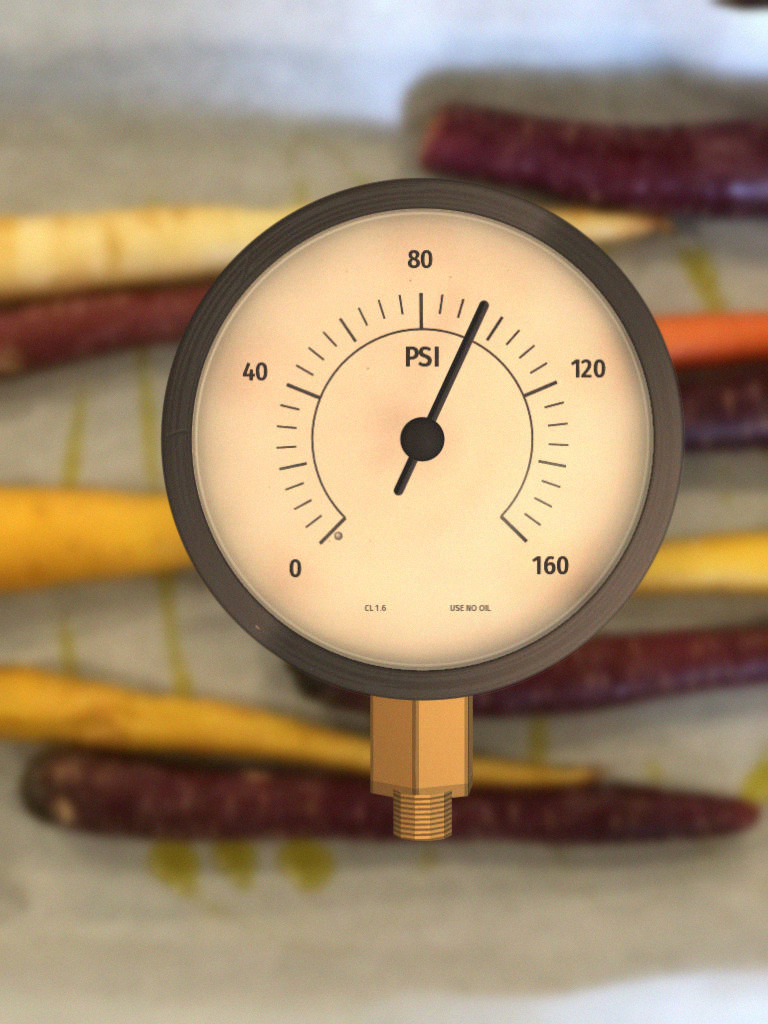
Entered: 95 psi
